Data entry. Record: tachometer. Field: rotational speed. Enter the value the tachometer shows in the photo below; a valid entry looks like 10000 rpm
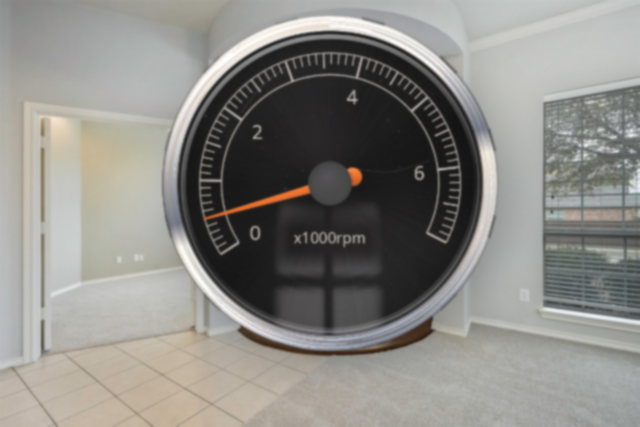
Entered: 500 rpm
